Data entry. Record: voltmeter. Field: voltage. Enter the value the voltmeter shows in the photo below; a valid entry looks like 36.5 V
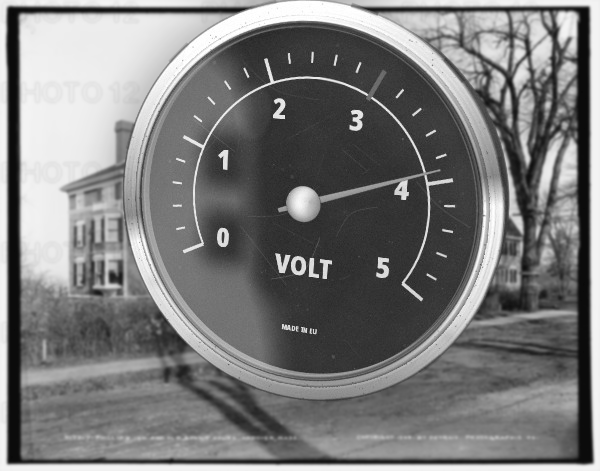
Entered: 3.9 V
